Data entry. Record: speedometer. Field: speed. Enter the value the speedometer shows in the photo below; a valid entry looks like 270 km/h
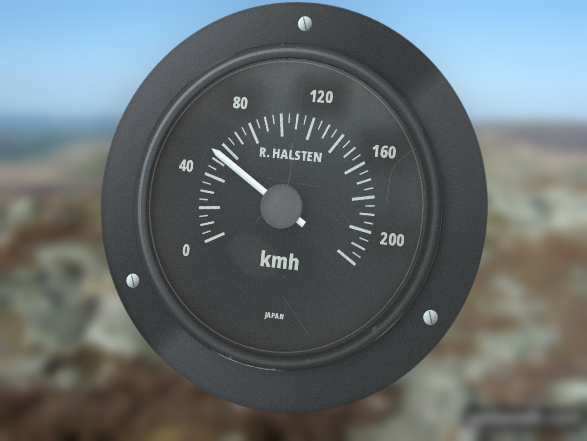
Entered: 55 km/h
